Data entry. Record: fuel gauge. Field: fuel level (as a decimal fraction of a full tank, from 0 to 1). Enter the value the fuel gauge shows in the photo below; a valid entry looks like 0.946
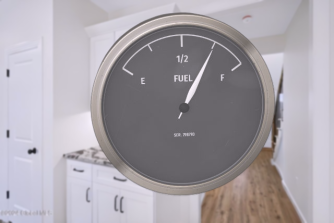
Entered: 0.75
